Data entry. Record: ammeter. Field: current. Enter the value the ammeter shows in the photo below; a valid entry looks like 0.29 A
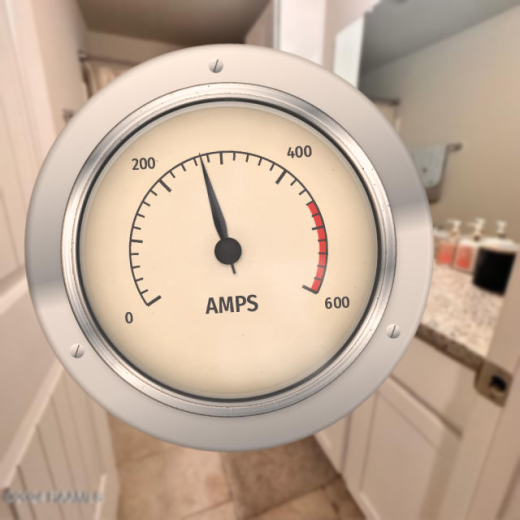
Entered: 270 A
